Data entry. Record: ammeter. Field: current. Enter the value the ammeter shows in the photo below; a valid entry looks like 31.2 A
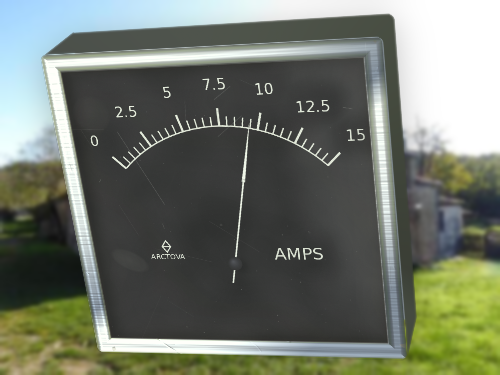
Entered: 9.5 A
